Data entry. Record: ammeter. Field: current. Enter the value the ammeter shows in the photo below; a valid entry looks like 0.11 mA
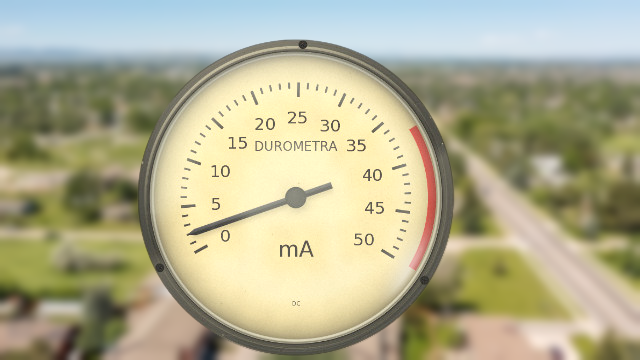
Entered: 2 mA
